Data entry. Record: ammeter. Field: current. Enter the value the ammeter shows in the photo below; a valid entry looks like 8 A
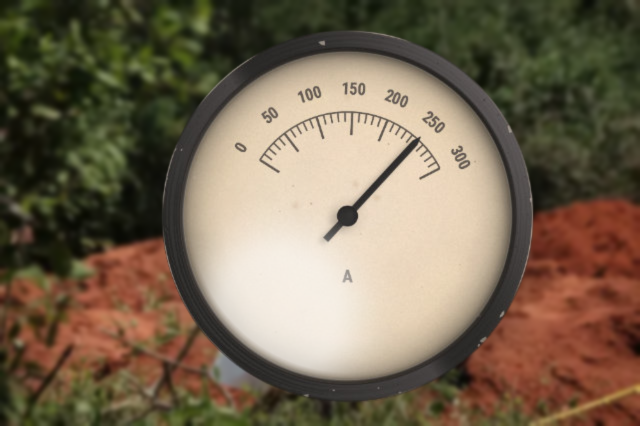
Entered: 250 A
